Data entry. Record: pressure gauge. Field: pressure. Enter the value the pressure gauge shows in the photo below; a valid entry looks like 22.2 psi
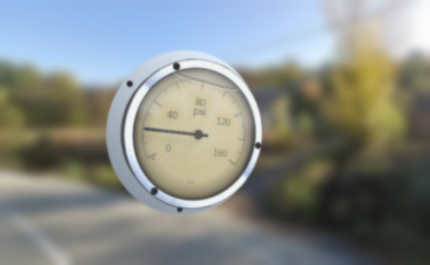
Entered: 20 psi
